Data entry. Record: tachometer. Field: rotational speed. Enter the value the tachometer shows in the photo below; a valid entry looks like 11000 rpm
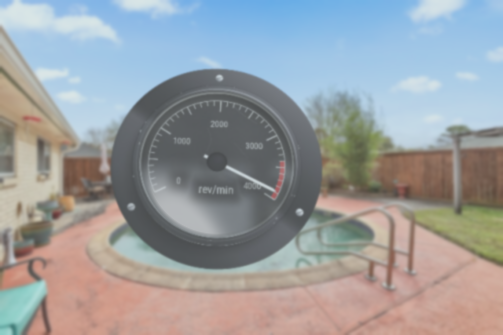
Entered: 3900 rpm
